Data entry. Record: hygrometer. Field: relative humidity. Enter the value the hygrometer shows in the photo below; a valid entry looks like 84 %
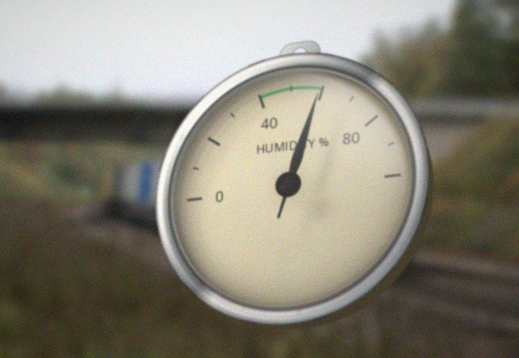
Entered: 60 %
